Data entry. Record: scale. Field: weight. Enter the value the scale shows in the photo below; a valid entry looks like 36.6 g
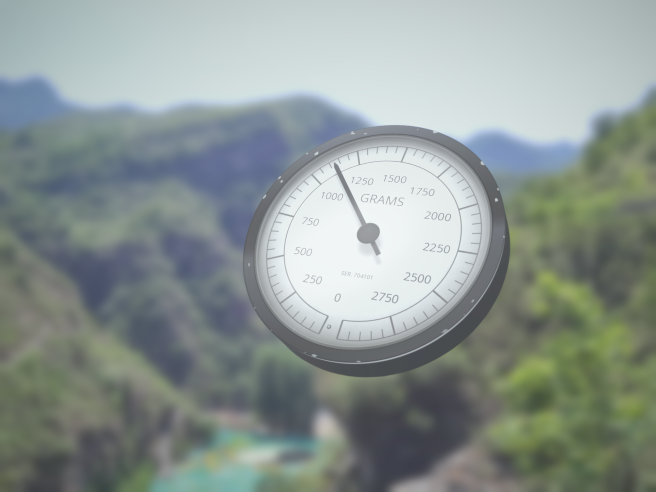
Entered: 1125 g
